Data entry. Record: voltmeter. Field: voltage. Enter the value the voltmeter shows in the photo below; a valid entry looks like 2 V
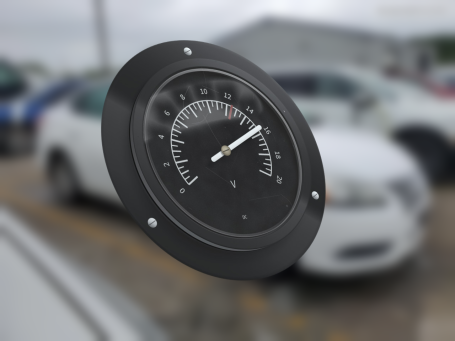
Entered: 15.5 V
